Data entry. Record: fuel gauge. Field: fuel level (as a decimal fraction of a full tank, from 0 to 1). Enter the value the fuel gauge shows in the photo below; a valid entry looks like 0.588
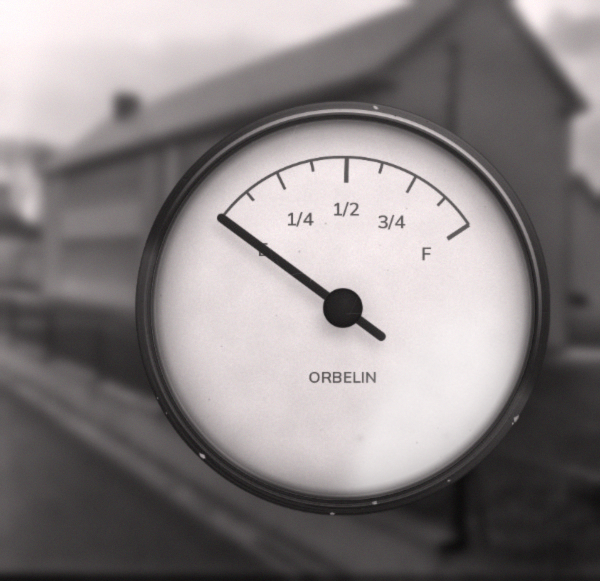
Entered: 0
